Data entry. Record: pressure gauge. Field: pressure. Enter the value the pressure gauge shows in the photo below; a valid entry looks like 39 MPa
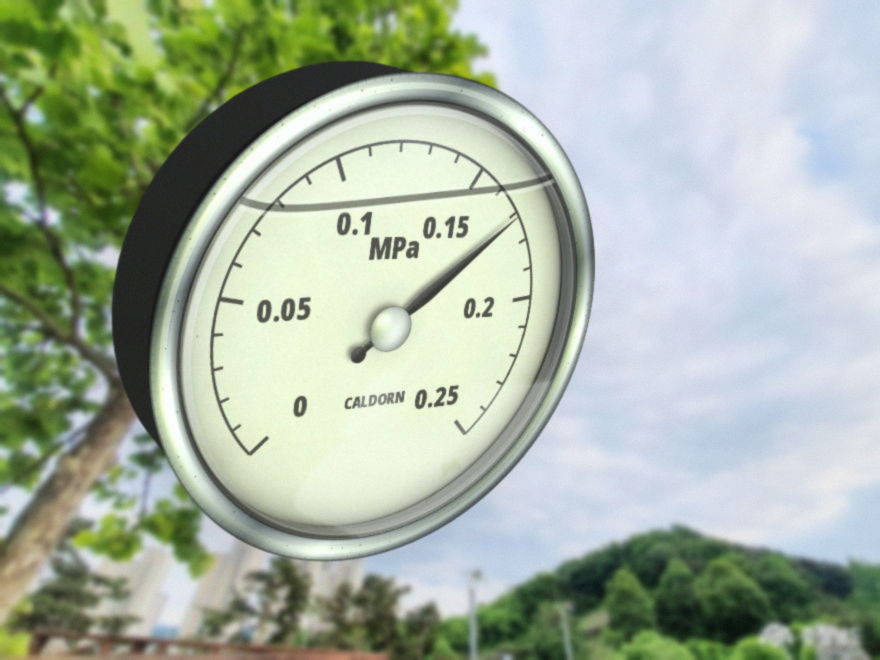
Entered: 0.17 MPa
